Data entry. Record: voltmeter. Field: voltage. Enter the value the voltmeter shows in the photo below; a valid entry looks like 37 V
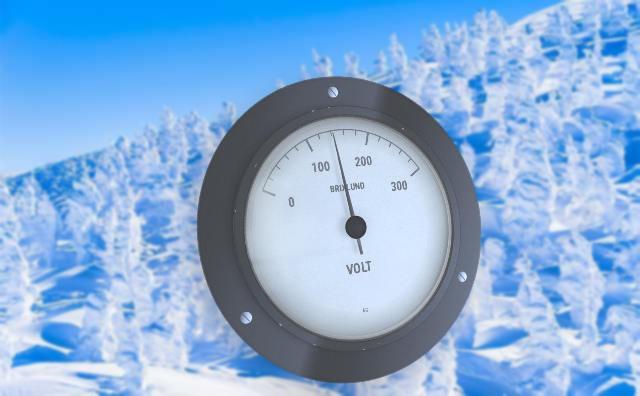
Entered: 140 V
